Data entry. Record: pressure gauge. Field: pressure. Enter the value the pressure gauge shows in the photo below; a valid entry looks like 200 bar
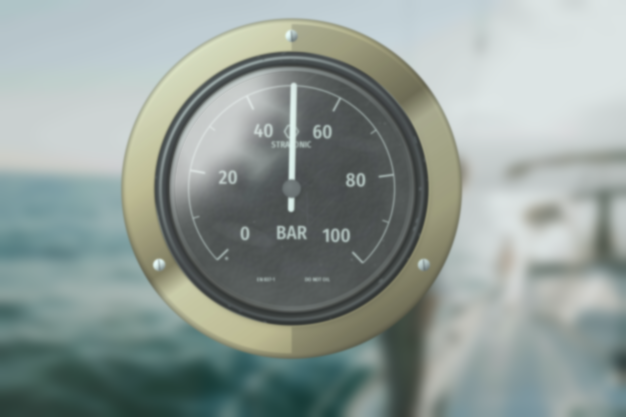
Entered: 50 bar
